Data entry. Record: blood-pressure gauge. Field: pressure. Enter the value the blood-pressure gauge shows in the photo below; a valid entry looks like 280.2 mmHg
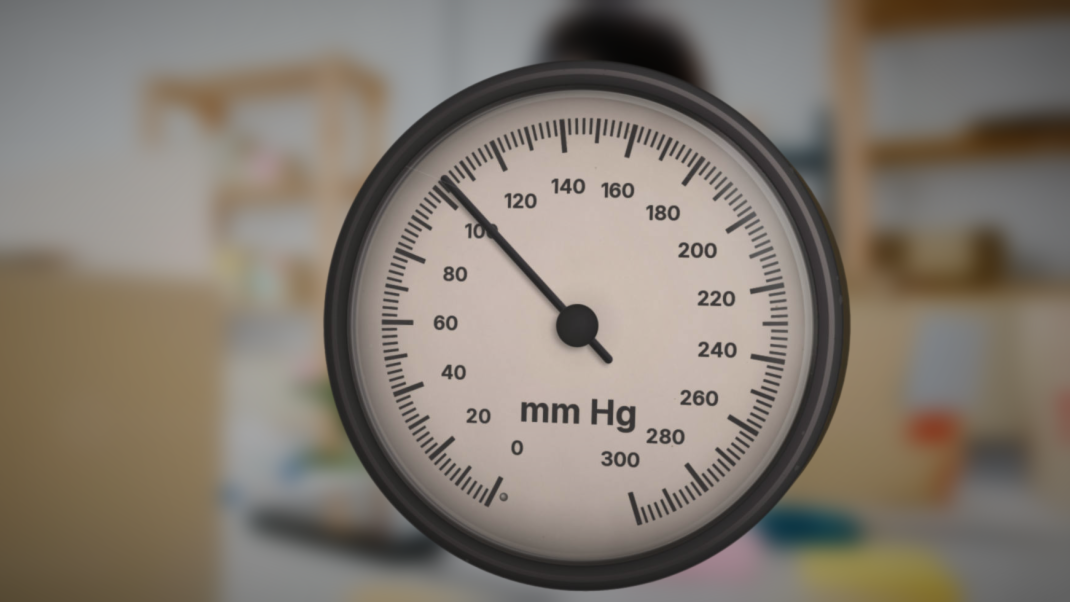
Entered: 104 mmHg
